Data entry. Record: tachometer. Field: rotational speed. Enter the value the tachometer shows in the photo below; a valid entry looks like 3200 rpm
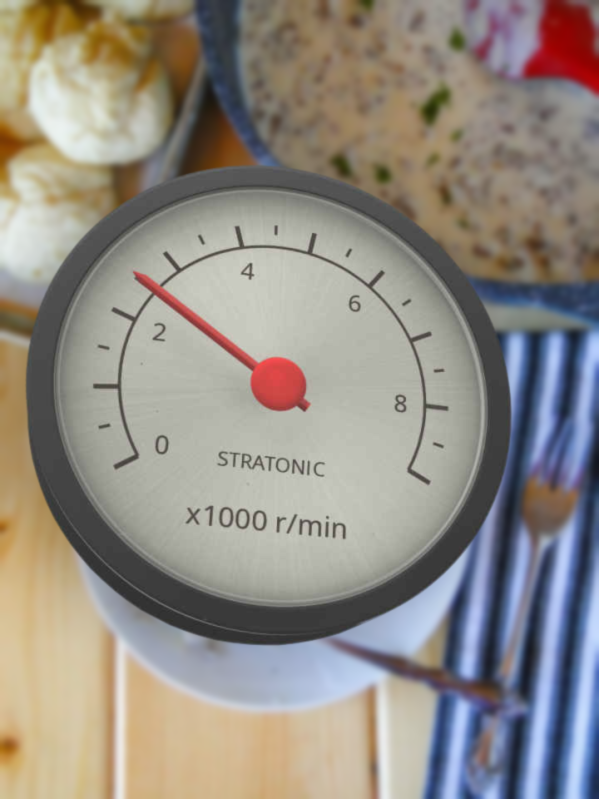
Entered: 2500 rpm
